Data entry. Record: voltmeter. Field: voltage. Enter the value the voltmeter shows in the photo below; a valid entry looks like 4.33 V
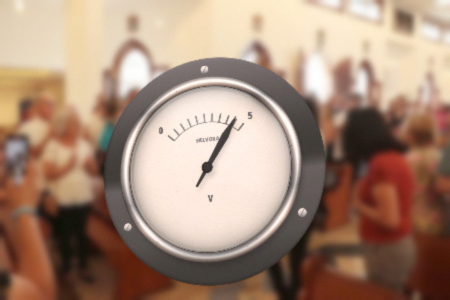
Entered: 4.5 V
